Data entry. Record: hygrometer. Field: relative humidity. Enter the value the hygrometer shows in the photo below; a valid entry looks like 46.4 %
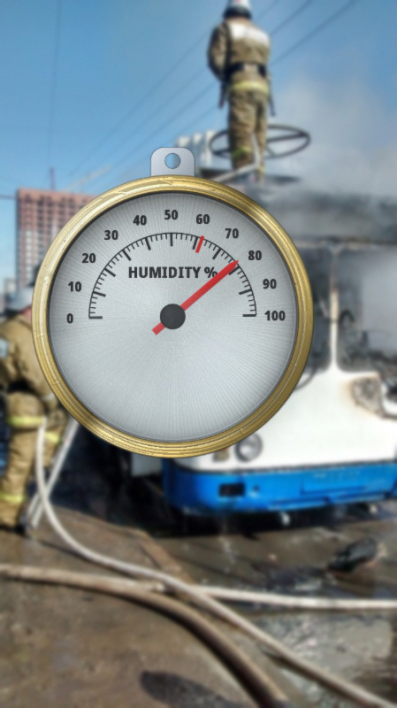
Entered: 78 %
